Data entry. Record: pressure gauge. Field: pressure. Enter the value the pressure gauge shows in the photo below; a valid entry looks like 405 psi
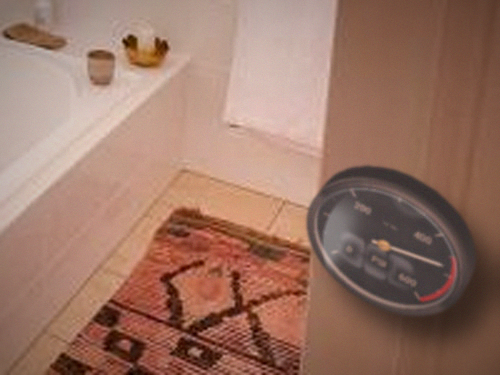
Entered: 475 psi
